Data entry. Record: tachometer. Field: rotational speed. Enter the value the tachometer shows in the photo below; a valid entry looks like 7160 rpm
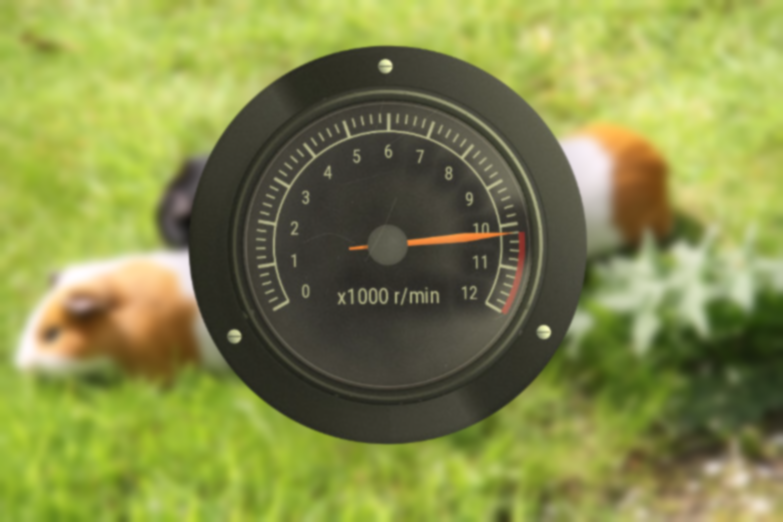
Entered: 10200 rpm
